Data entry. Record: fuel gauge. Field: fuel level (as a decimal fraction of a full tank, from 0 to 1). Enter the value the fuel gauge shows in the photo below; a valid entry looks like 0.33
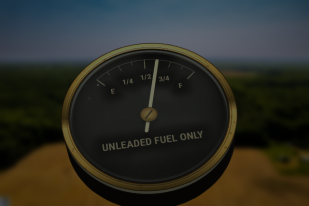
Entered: 0.625
